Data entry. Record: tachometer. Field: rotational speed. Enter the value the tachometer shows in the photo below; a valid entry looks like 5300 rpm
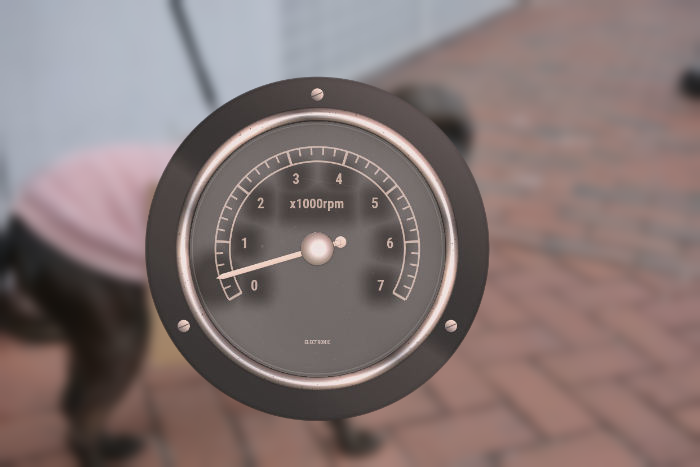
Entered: 400 rpm
